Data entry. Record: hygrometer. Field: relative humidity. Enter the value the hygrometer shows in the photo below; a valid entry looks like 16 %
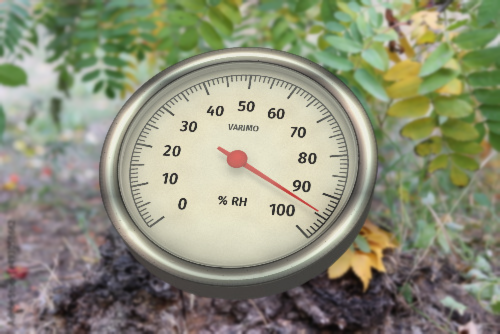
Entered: 95 %
